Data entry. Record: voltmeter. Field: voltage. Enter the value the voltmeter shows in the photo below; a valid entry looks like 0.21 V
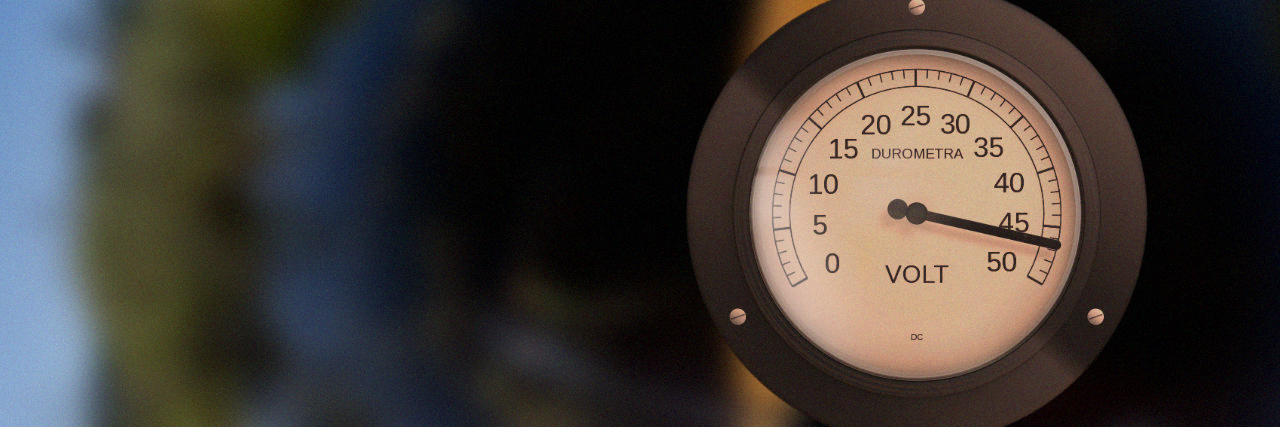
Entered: 46.5 V
